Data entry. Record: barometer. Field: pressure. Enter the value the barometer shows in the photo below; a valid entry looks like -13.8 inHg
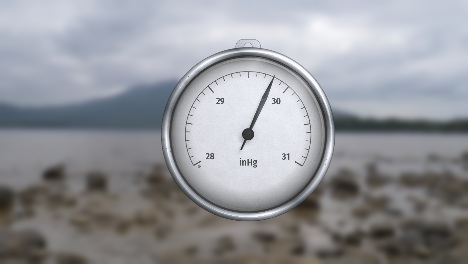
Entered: 29.8 inHg
